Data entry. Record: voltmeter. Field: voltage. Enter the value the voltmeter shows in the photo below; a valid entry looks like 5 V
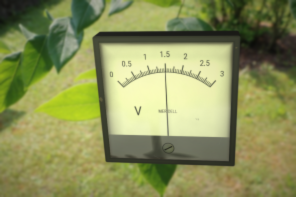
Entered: 1.5 V
